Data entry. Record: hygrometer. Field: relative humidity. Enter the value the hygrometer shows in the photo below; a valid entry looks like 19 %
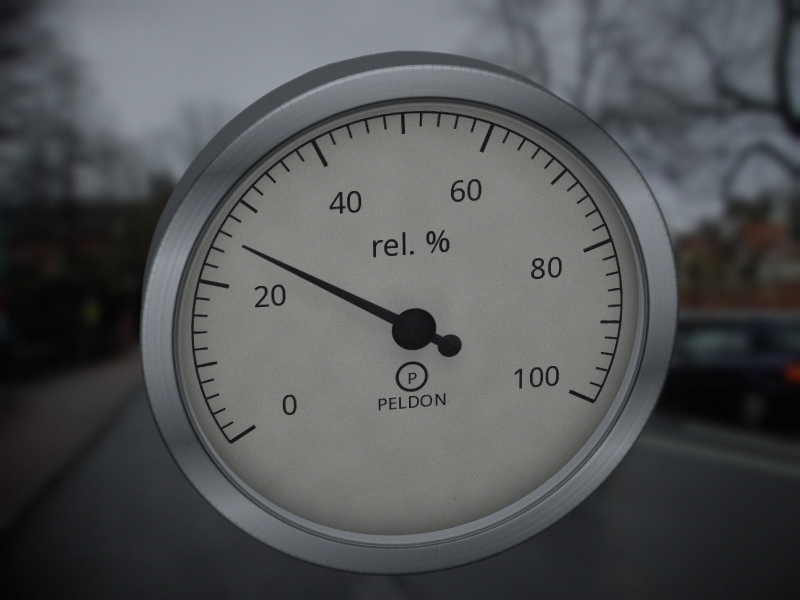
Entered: 26 %
